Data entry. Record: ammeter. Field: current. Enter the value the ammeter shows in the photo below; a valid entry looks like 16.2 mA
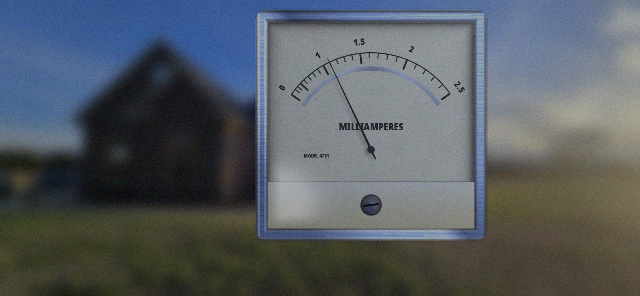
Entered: 1.1 mA
